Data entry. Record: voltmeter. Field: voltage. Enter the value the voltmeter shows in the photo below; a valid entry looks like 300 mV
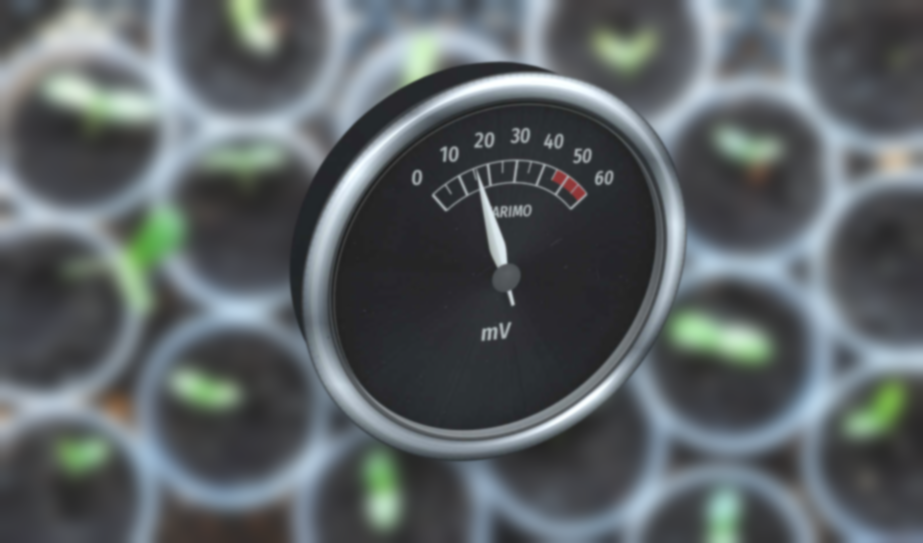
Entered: 15 mV
